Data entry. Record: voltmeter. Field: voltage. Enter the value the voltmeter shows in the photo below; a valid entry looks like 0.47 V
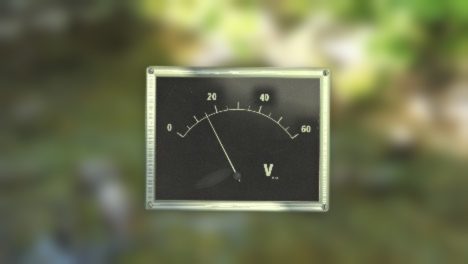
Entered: 15 V
